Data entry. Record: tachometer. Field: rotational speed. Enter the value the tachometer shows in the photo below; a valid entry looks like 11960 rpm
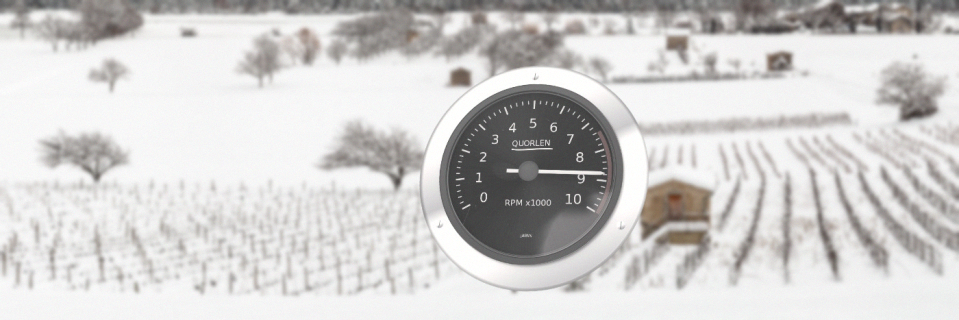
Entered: 8800 rpm
